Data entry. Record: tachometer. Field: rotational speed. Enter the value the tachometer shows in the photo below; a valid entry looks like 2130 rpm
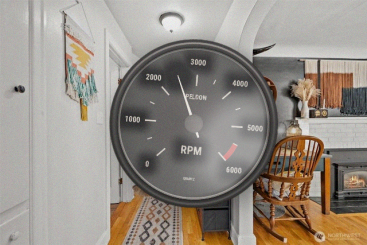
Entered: 2500 rpm
